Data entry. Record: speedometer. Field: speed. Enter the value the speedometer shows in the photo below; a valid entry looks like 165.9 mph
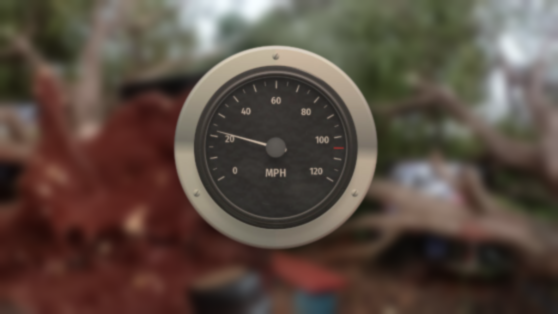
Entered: 22.5 mph
